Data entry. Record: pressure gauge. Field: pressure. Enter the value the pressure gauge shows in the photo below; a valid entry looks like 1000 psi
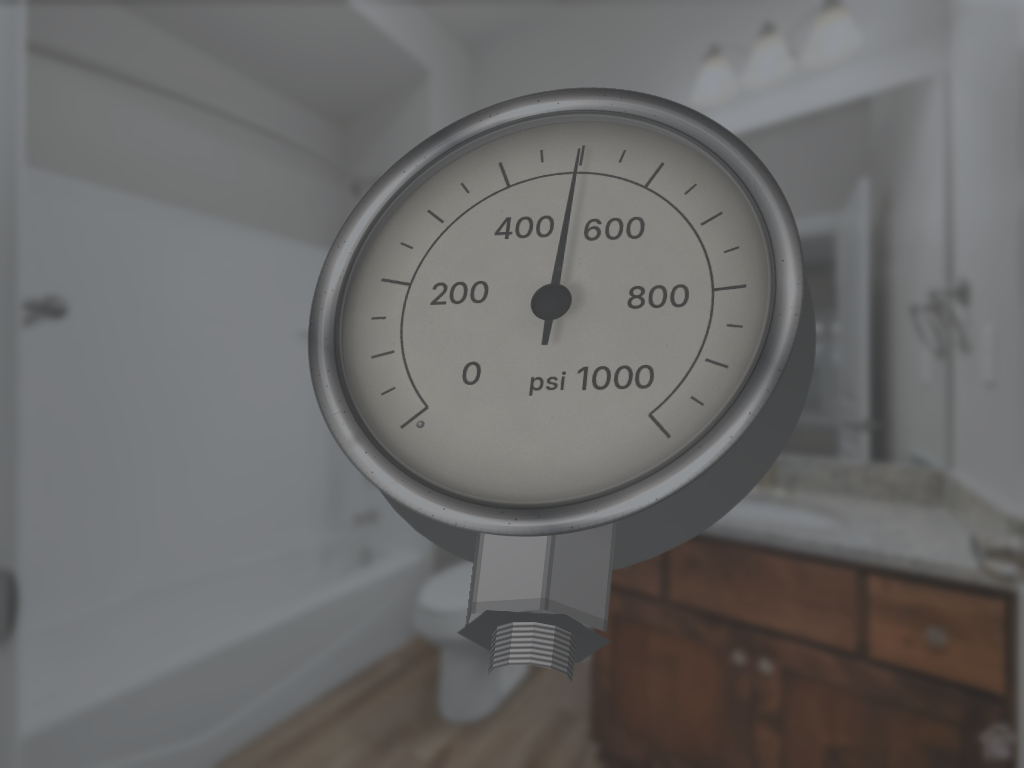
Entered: 500 psi
